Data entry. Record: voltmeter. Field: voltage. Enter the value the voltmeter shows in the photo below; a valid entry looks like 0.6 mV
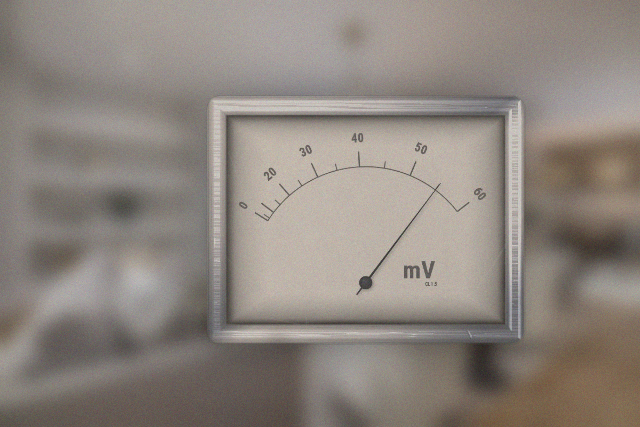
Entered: 55 mV
